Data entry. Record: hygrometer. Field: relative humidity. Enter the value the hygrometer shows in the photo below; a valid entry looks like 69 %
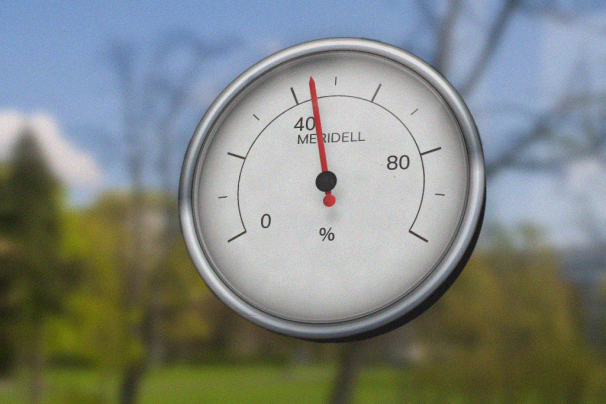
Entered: 45 %
